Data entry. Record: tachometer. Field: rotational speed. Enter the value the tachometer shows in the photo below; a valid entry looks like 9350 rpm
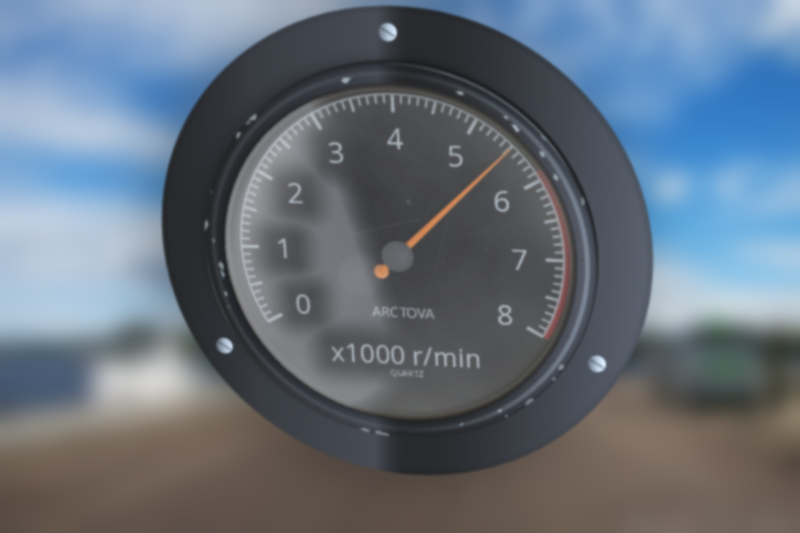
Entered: 5500 rpm
